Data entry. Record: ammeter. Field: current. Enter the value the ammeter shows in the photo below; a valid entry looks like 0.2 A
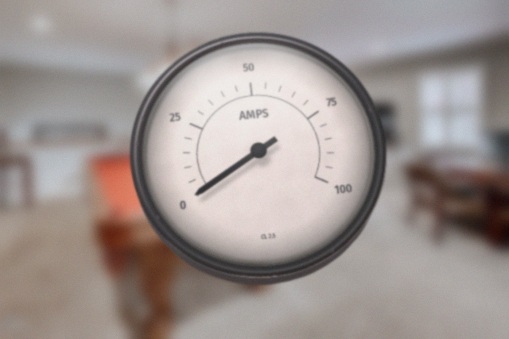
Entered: 0 A
